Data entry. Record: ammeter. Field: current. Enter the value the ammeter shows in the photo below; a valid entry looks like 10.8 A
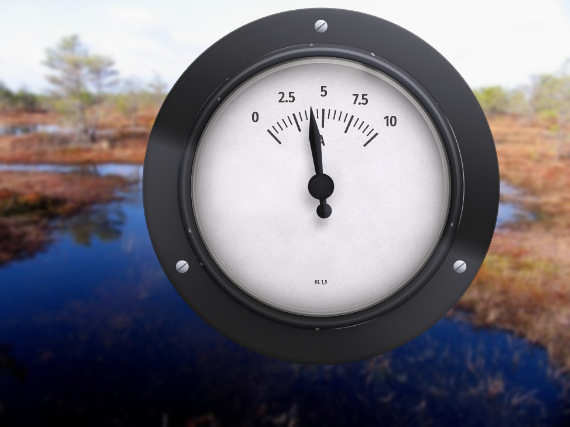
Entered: 4 A
